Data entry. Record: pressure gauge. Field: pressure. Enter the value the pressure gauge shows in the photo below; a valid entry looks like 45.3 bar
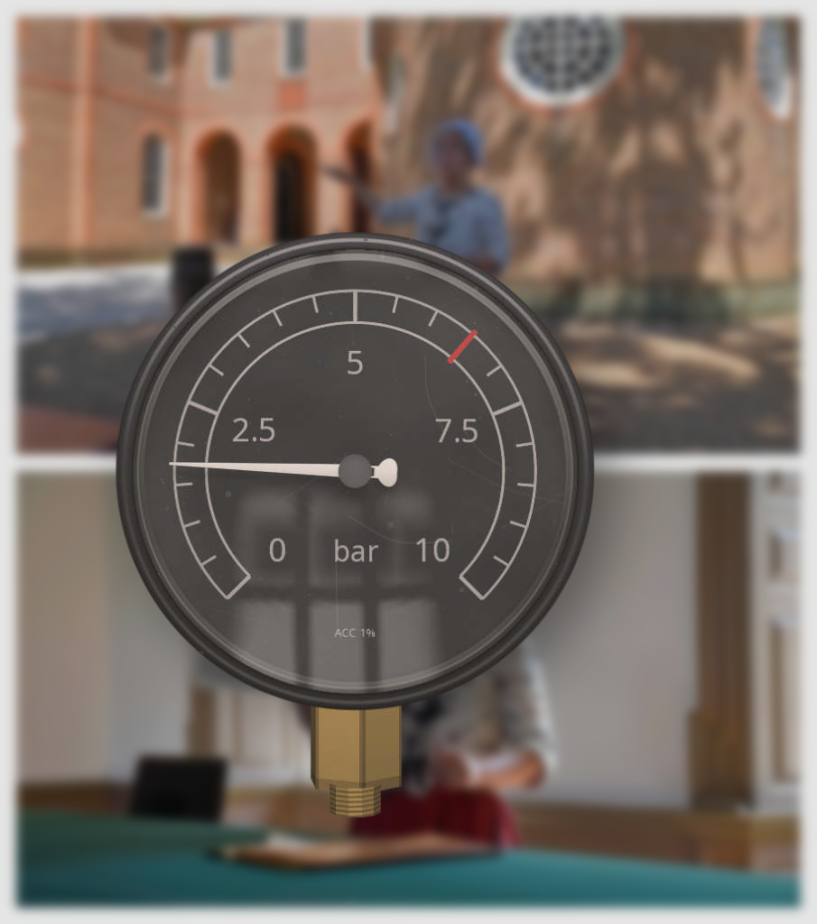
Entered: 1.75 bar
